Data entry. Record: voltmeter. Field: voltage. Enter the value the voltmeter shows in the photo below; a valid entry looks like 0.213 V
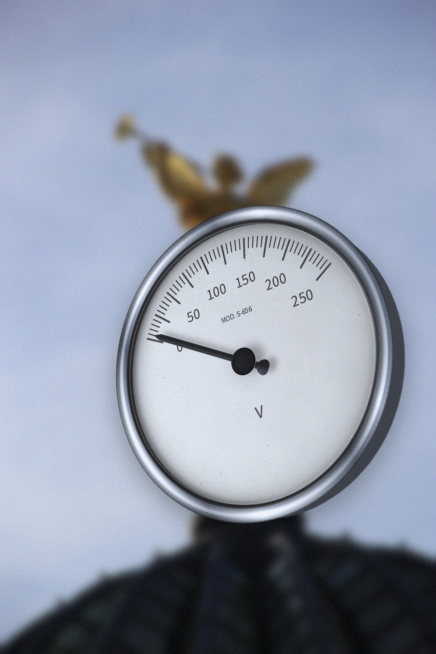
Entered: 5 V
